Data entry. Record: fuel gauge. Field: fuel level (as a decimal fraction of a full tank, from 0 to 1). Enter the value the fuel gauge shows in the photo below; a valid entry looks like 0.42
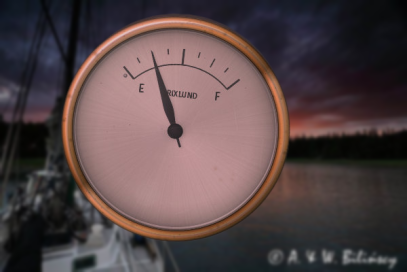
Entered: 0.25
